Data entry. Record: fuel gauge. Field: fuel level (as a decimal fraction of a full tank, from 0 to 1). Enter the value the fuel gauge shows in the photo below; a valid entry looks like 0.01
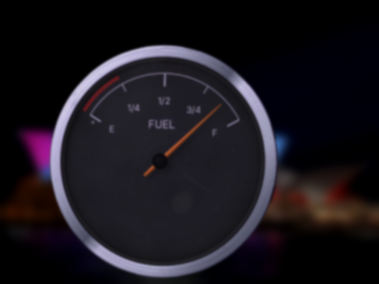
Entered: 0.875
